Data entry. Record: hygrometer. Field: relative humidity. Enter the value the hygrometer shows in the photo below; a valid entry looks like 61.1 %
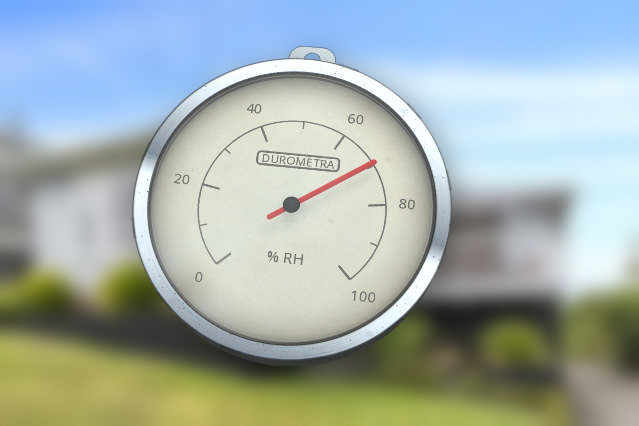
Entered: 70 %
